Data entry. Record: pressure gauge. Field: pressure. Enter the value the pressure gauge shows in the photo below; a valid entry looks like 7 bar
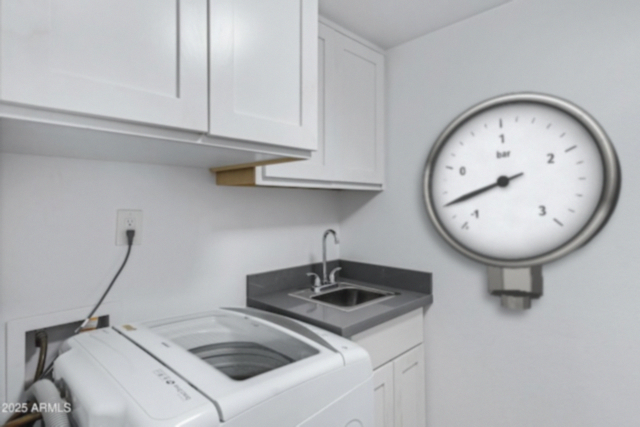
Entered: -0.6 bar
